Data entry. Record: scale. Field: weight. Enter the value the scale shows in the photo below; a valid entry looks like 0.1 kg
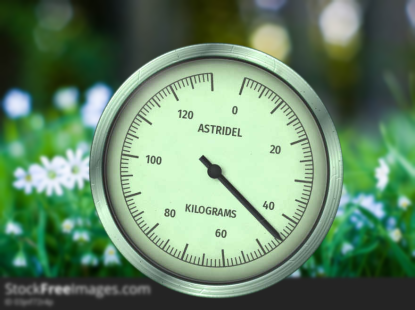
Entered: 45 kg
